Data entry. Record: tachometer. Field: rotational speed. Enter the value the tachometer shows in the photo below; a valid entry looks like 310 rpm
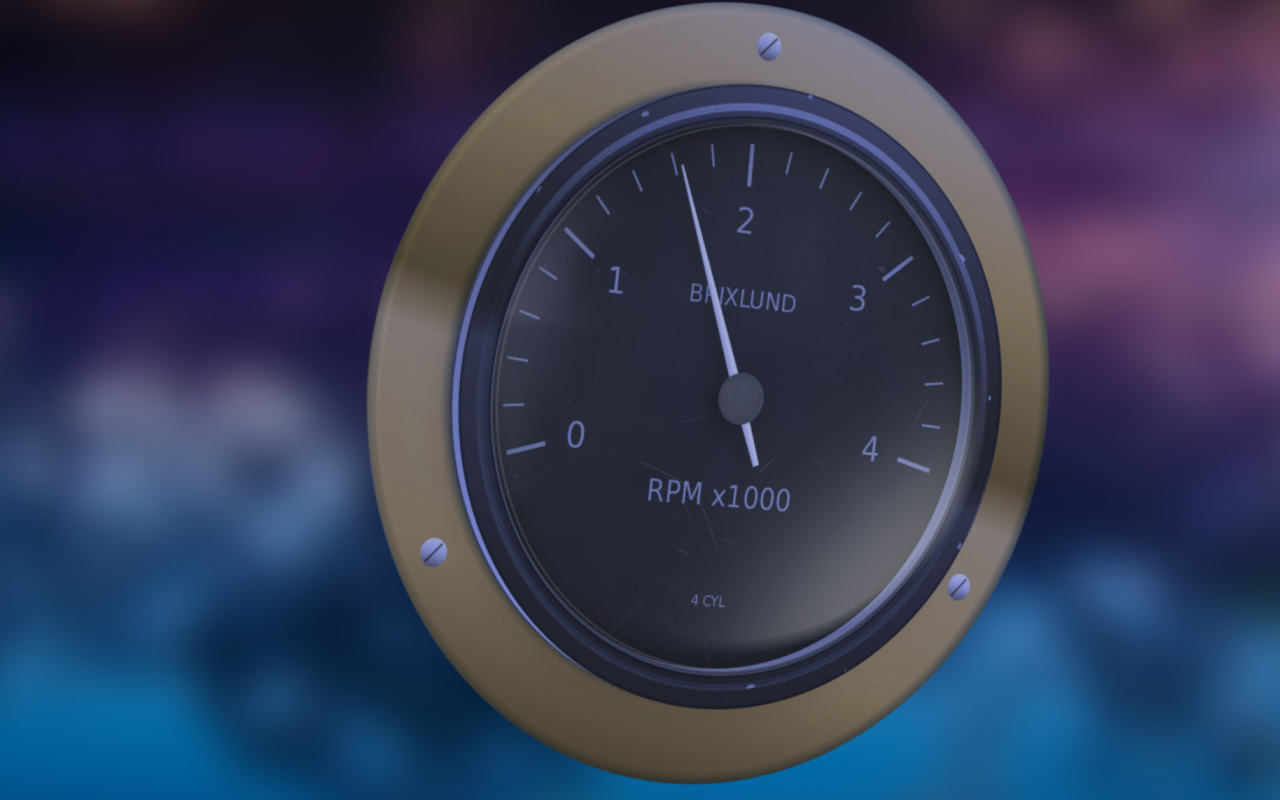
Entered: 1600 rpm
